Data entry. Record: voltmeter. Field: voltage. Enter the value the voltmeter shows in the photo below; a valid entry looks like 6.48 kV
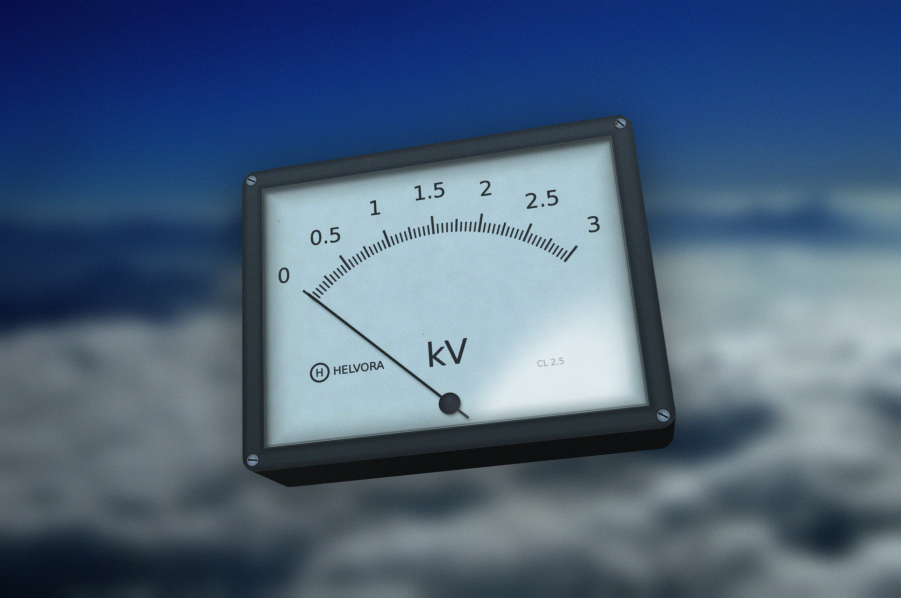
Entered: 0 kV
